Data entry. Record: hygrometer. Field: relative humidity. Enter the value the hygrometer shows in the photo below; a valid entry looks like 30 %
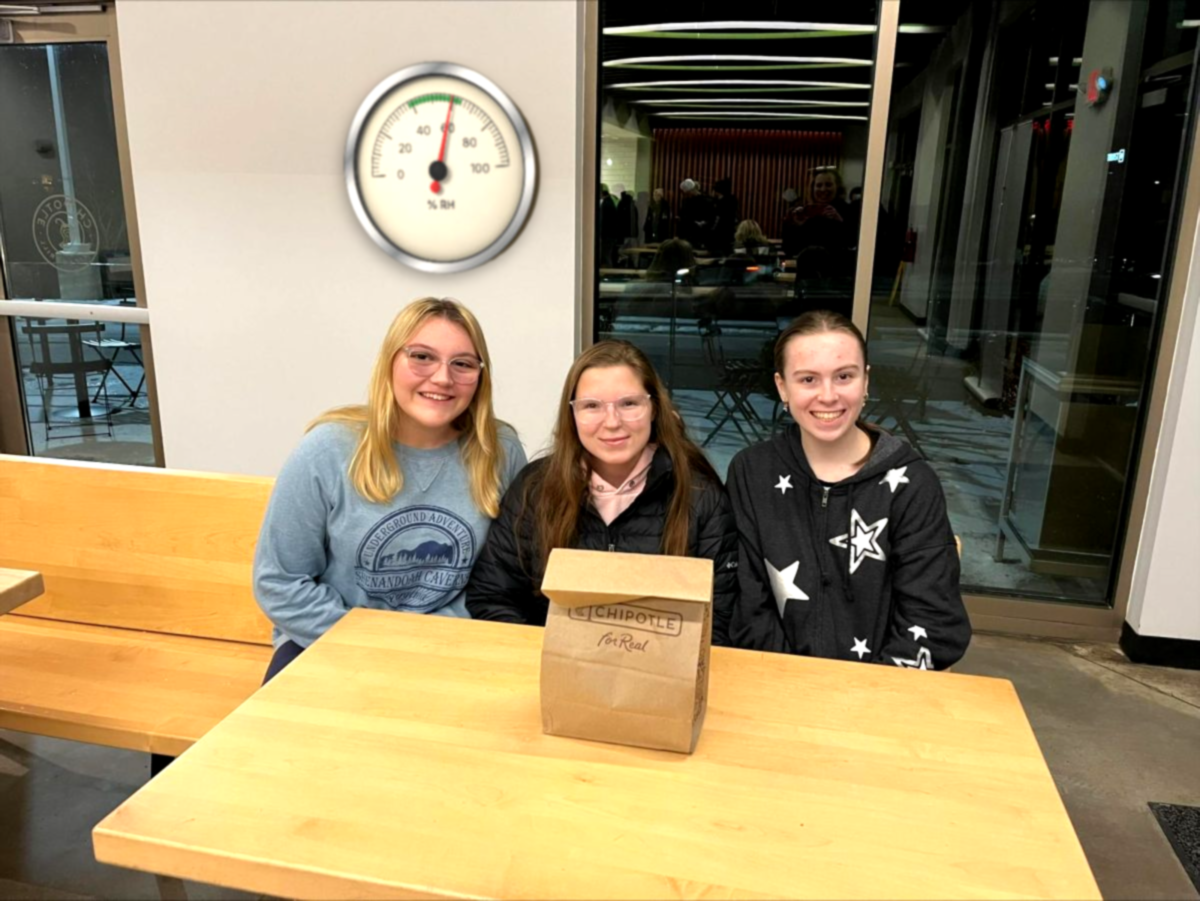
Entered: 60 %
